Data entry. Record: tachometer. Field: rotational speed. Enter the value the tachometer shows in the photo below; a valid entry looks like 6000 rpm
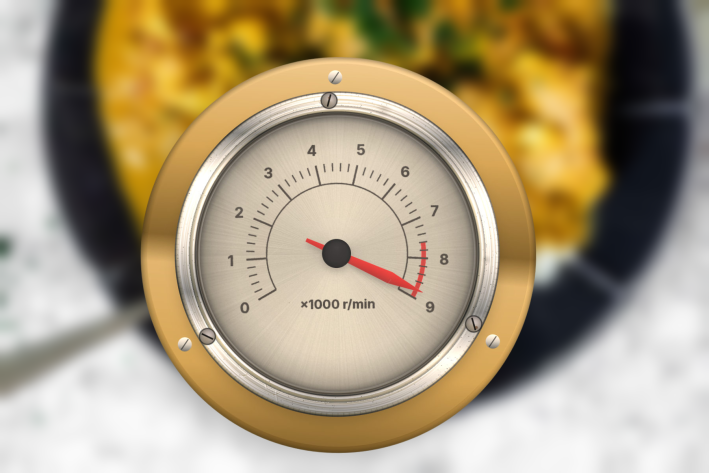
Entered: 8800 rpm
